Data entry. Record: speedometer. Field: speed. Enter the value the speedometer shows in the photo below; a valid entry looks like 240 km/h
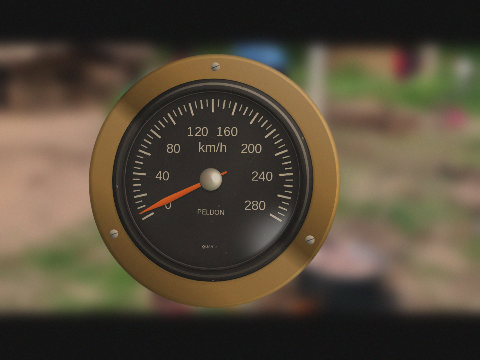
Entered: 5 km/h
